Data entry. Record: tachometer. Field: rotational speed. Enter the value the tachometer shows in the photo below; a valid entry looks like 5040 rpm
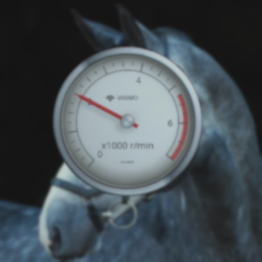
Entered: 2000 rpm
